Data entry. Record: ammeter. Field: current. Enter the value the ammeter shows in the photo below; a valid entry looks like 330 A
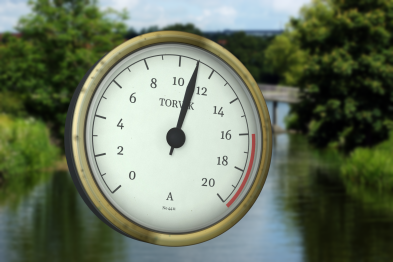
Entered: 11 A
